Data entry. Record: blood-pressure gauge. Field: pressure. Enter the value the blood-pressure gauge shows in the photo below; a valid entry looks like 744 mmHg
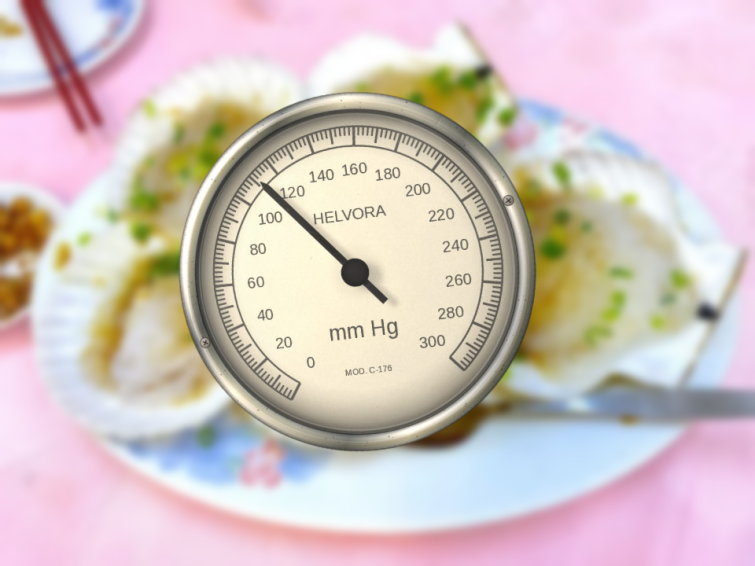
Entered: 112 mmHg
